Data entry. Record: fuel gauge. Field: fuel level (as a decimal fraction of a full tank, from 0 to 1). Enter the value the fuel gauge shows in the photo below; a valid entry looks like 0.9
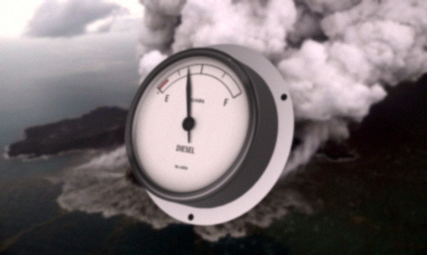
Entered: 0.375
